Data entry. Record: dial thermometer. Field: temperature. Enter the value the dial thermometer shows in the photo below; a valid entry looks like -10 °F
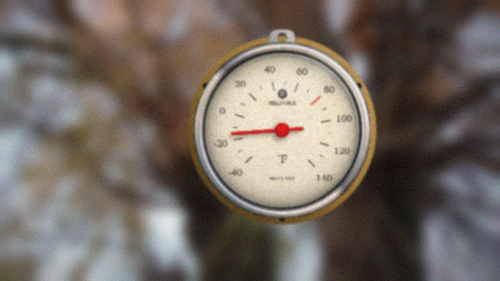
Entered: -15 °F
